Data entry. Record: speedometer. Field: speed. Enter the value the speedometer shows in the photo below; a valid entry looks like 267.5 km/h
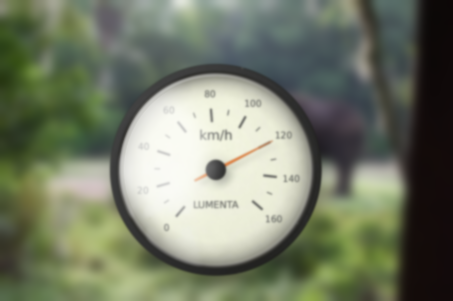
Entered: 120 km/h
